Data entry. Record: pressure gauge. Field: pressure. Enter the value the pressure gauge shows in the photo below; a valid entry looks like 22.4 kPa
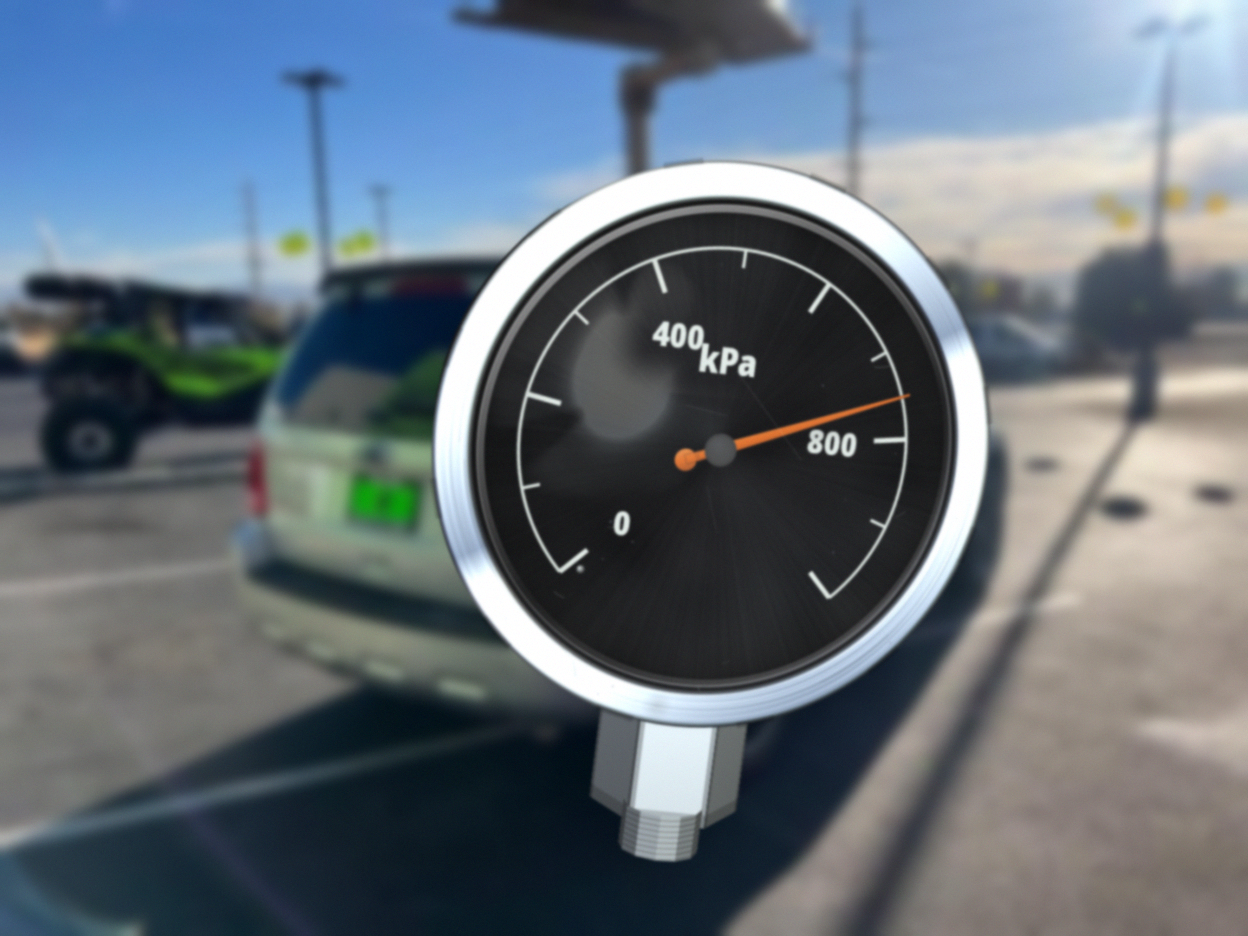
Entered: 750 kPa
